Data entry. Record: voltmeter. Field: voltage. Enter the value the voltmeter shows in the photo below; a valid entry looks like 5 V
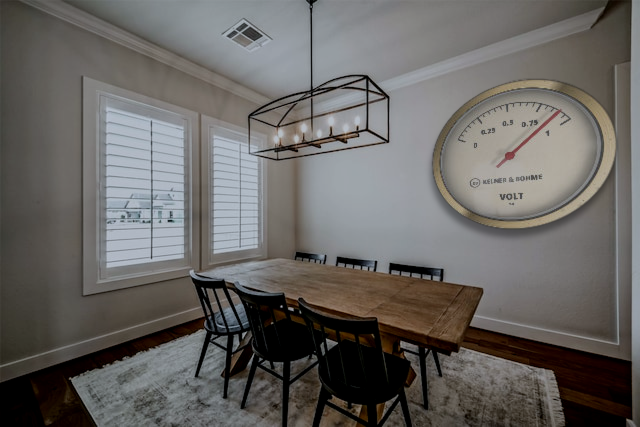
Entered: 0.9 V
